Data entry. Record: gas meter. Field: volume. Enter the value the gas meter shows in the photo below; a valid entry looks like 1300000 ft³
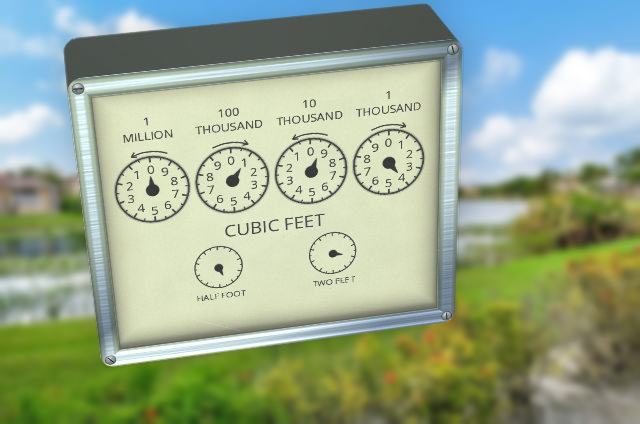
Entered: 9400 ft³
